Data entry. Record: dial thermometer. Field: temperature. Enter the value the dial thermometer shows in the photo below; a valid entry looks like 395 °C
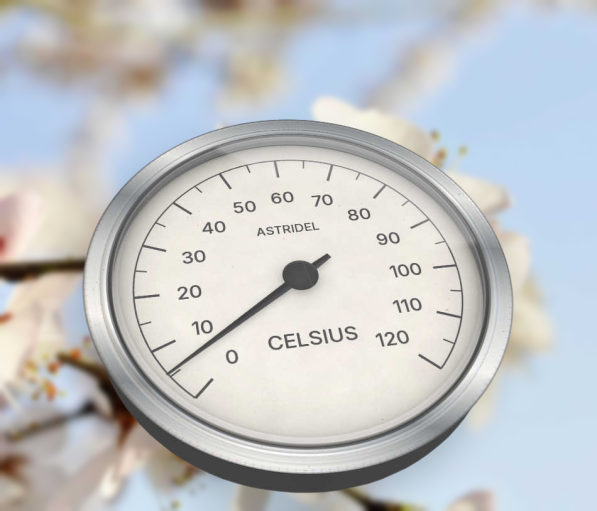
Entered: 5 °C
